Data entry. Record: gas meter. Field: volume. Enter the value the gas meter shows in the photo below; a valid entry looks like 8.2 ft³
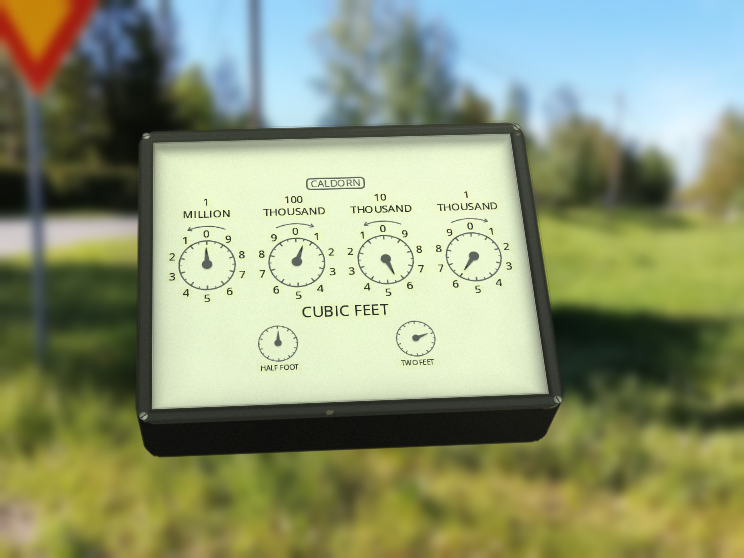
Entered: 5600 ft³
